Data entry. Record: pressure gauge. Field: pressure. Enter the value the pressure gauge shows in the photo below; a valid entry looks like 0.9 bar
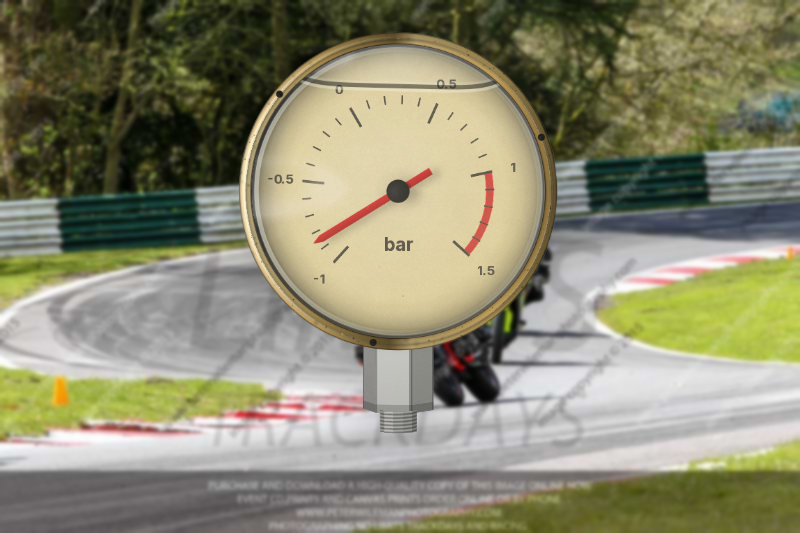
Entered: -0.85 bar
